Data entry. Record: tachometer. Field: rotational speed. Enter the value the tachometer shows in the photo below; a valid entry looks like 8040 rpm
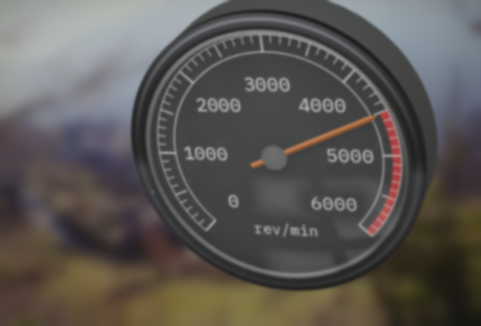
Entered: 4500 rpm
